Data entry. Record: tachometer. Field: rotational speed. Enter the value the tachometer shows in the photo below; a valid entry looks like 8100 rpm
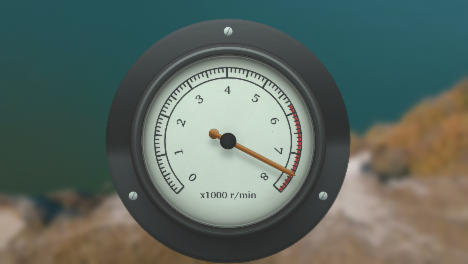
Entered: 7500 rpm
